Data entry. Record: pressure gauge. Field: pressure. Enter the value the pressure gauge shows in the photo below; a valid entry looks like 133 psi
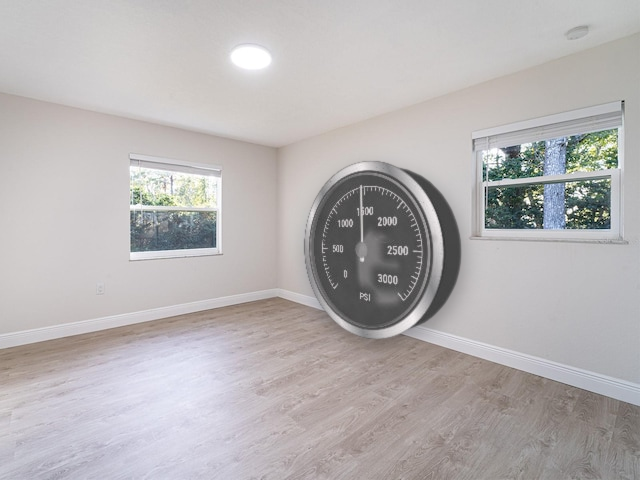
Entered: 1500 psi
